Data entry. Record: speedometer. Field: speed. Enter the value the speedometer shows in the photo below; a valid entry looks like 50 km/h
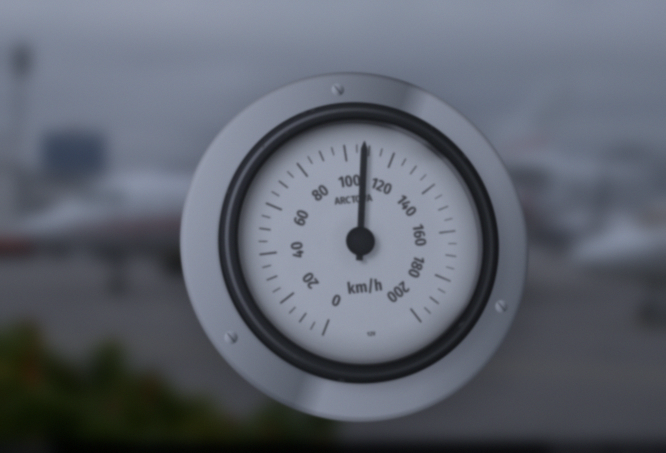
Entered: 107.5 km/h
